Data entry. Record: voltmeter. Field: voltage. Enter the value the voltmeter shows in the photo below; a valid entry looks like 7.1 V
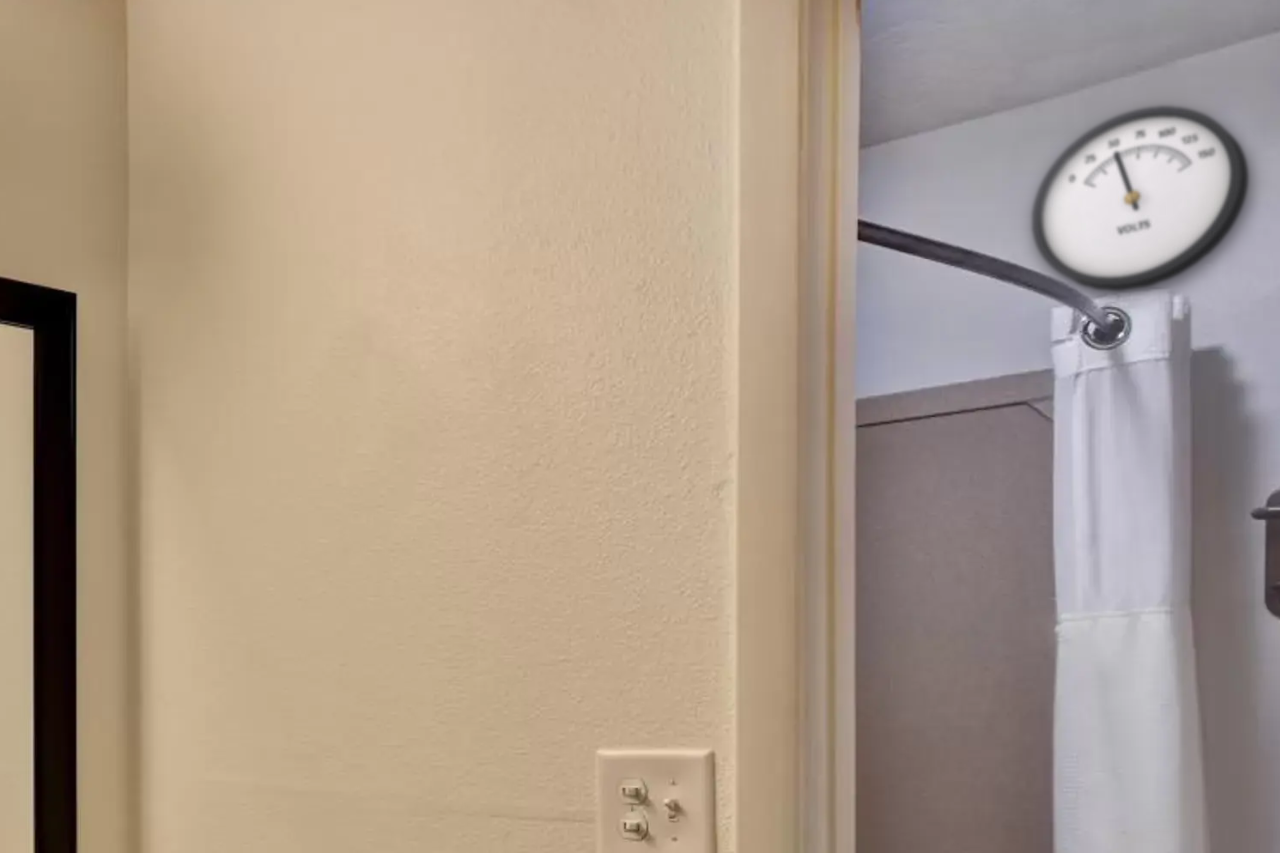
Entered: 50 V
